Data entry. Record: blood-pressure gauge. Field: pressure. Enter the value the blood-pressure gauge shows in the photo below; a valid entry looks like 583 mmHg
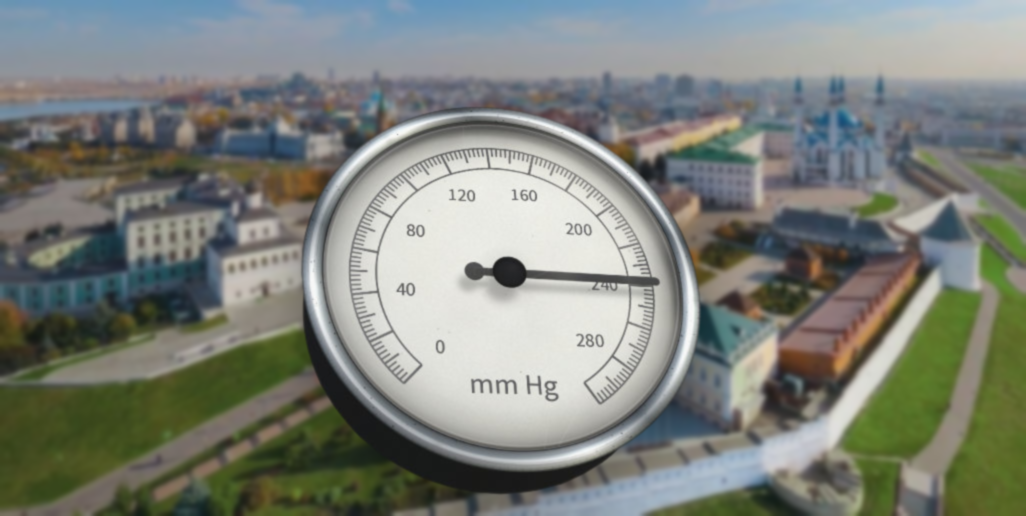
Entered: 240 mmHg
